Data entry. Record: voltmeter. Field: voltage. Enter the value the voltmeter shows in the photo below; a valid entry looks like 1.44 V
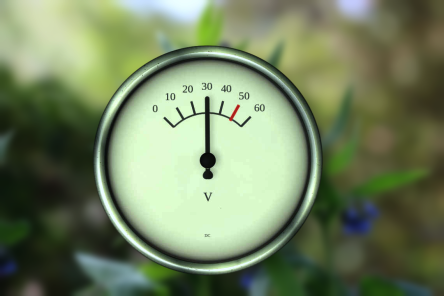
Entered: 30 V
